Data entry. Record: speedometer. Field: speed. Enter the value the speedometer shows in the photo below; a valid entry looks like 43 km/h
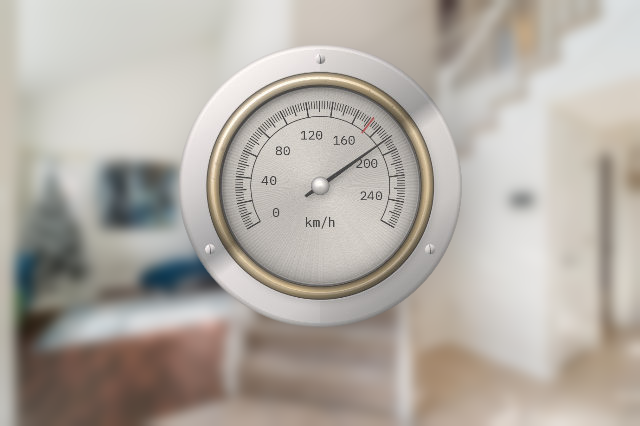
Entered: 190 km/h
